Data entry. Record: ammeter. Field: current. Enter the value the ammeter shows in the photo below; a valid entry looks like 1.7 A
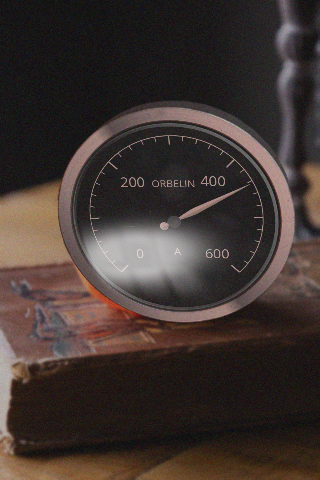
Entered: 440 A
